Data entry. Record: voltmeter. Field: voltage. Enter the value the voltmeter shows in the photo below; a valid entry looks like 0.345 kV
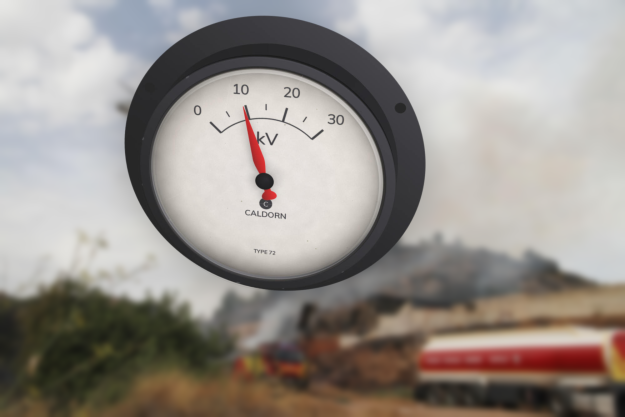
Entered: 10 kV
